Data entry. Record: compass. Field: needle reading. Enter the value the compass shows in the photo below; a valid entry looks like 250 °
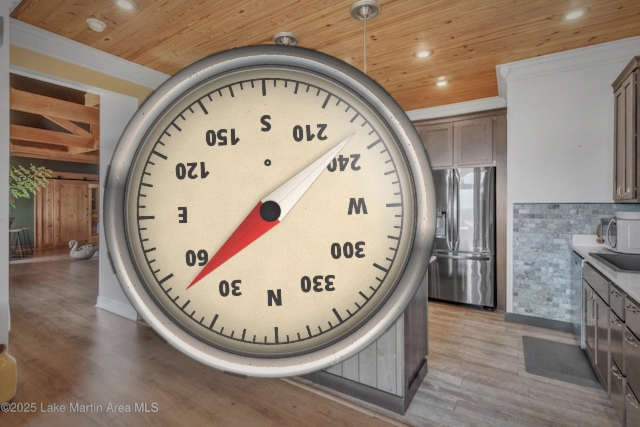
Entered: 50 °
